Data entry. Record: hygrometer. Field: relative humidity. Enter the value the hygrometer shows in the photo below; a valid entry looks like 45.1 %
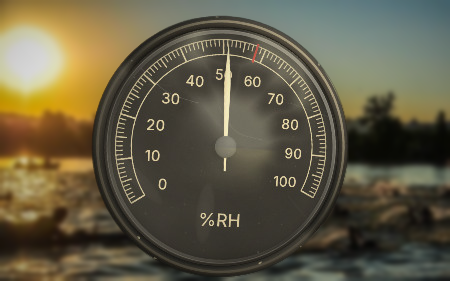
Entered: 51 %
